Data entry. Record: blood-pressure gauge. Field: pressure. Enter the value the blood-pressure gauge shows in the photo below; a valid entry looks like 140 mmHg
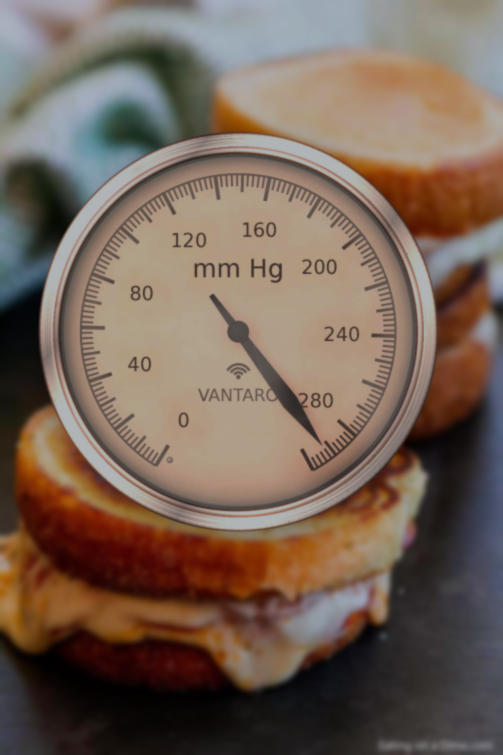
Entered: 292 mmHg
